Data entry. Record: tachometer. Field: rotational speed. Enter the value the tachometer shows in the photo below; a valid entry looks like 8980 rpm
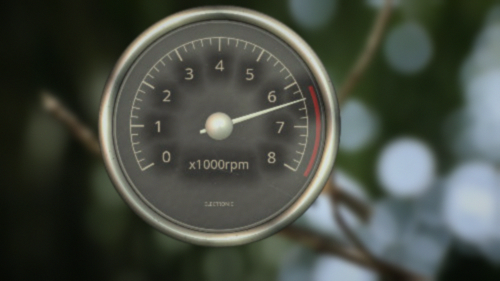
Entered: 6400 rpm
